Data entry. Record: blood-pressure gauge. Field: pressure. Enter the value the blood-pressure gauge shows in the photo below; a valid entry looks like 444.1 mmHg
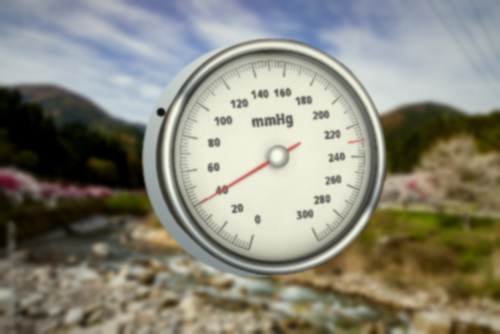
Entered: 40 mmHg
